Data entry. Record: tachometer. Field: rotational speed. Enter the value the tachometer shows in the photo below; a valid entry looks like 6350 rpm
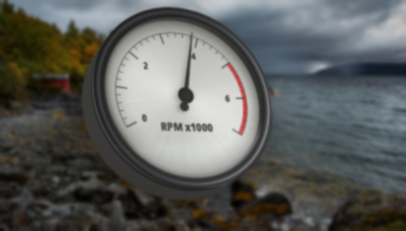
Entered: 3800 rpm
